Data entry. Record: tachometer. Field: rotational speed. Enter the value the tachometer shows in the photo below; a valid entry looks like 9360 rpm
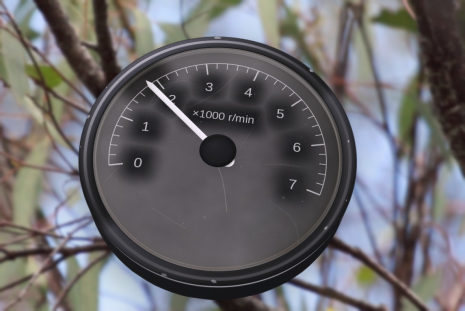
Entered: 1800 rpm
